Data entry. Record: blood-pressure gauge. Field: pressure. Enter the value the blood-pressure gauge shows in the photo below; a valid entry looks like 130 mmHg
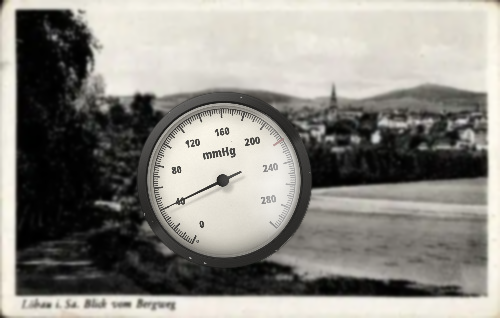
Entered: 40 mmHg
